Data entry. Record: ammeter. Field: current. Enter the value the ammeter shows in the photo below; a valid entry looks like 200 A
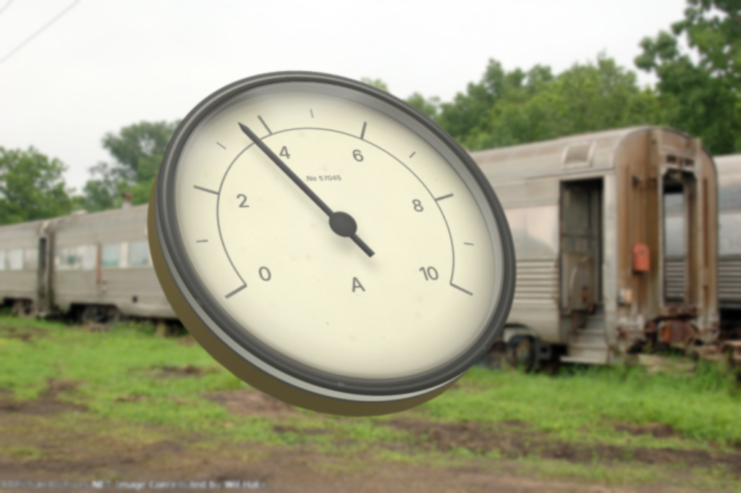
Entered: 3.5 A
